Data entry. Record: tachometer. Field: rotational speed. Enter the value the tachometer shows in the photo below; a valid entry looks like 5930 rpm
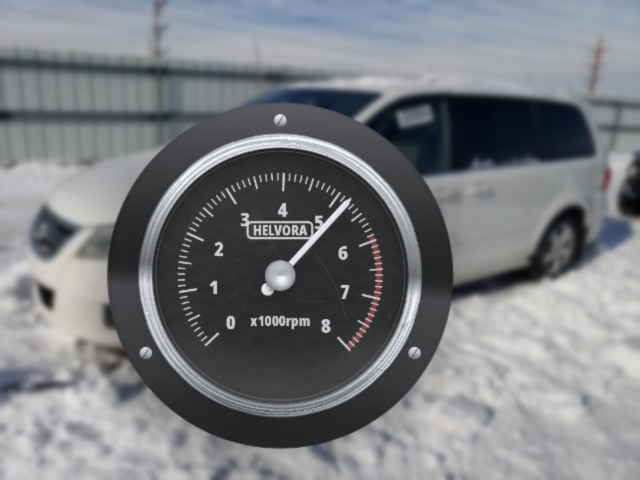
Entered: 5200 rpm
